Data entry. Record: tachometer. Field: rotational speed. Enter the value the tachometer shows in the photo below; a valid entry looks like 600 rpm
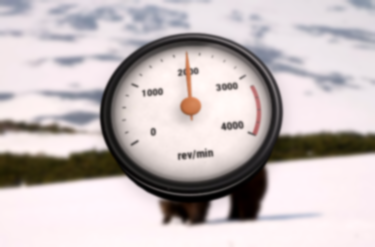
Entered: 2000 rpm
